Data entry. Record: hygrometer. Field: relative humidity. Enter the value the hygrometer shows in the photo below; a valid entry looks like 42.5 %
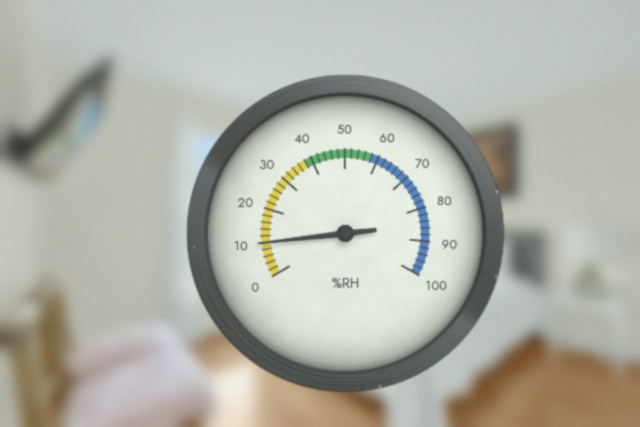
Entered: 10 %
